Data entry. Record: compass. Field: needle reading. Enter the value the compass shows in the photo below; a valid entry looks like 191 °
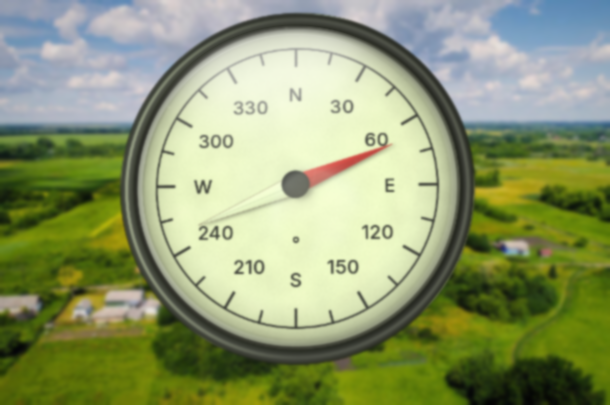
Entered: 67.5 °
